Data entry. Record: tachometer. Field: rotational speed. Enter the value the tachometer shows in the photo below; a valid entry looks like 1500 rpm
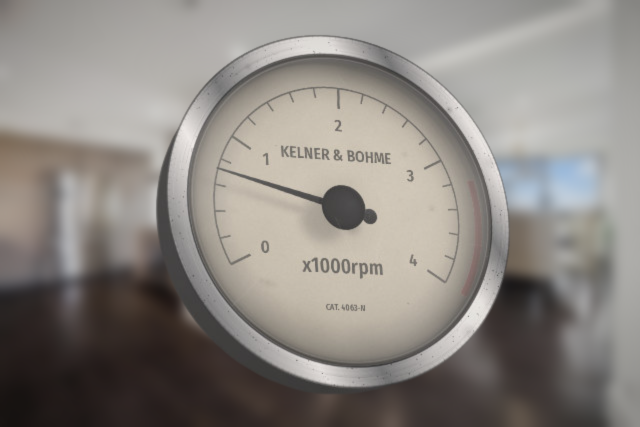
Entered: 700 rpm
